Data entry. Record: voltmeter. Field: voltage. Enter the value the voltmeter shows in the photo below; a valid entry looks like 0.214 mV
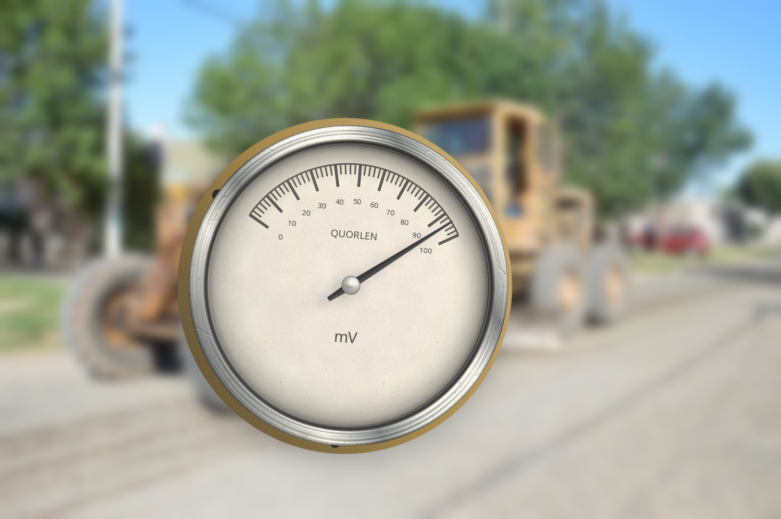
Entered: 94 mV
